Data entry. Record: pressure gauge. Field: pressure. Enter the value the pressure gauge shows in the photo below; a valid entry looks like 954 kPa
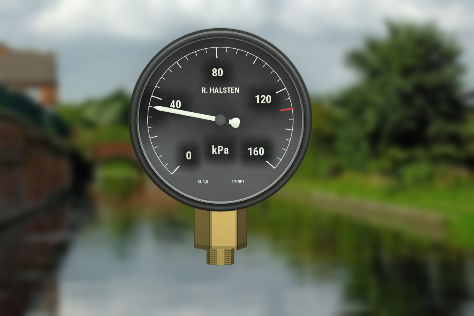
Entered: 35 kPa
